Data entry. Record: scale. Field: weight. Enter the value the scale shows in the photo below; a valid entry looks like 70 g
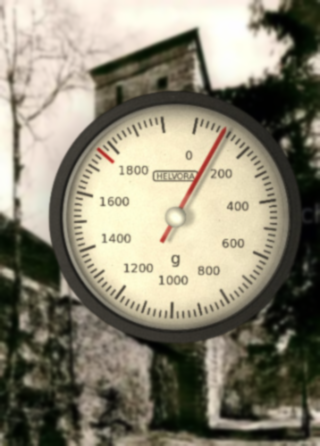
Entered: 100 g
